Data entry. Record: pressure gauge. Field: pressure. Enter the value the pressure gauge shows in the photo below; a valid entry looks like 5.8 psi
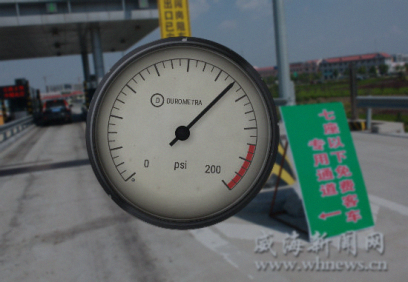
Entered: 130 psi
